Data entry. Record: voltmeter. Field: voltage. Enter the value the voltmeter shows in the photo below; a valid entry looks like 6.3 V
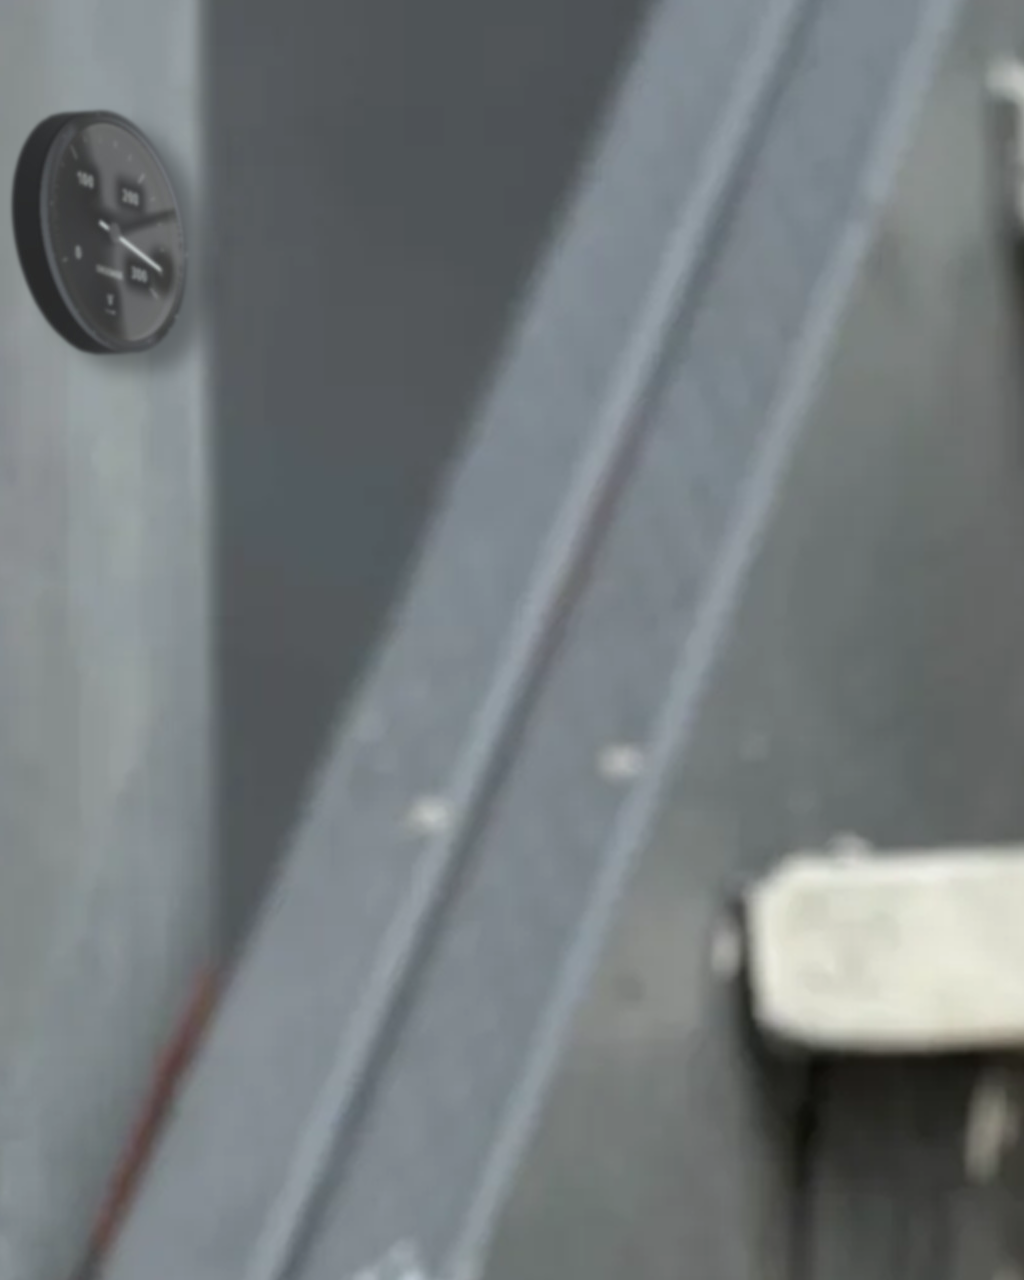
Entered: 280 V
